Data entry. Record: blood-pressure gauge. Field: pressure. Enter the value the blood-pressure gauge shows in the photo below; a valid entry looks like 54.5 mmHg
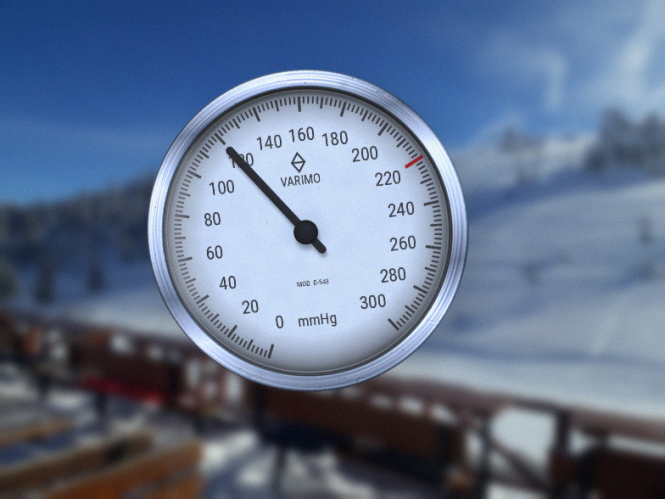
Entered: 120 mmHg
